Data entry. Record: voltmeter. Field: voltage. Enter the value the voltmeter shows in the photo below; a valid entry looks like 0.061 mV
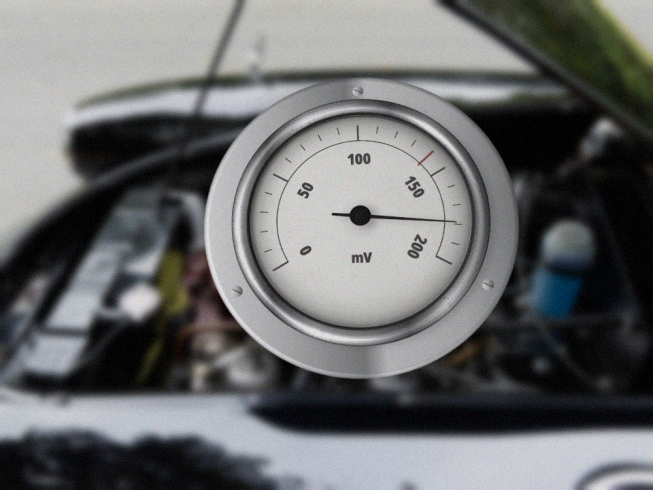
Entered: 180 mV
